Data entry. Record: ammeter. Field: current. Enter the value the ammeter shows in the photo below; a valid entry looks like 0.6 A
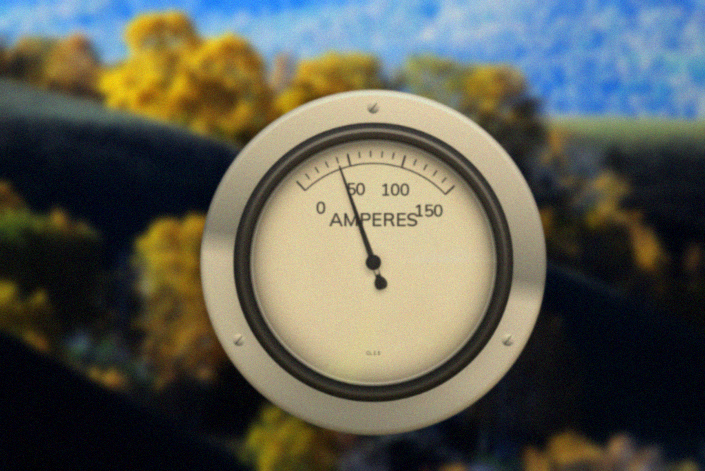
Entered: 40 A
